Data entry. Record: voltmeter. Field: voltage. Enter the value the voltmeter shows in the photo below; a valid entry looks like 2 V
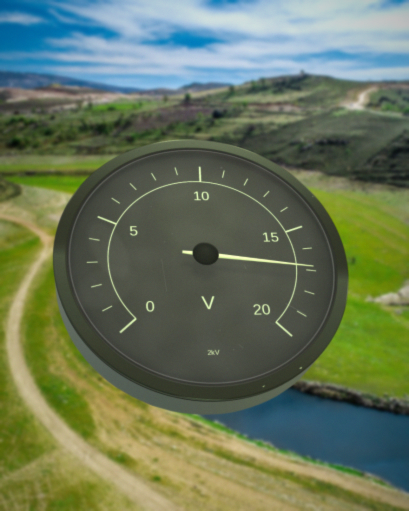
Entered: 17 V
